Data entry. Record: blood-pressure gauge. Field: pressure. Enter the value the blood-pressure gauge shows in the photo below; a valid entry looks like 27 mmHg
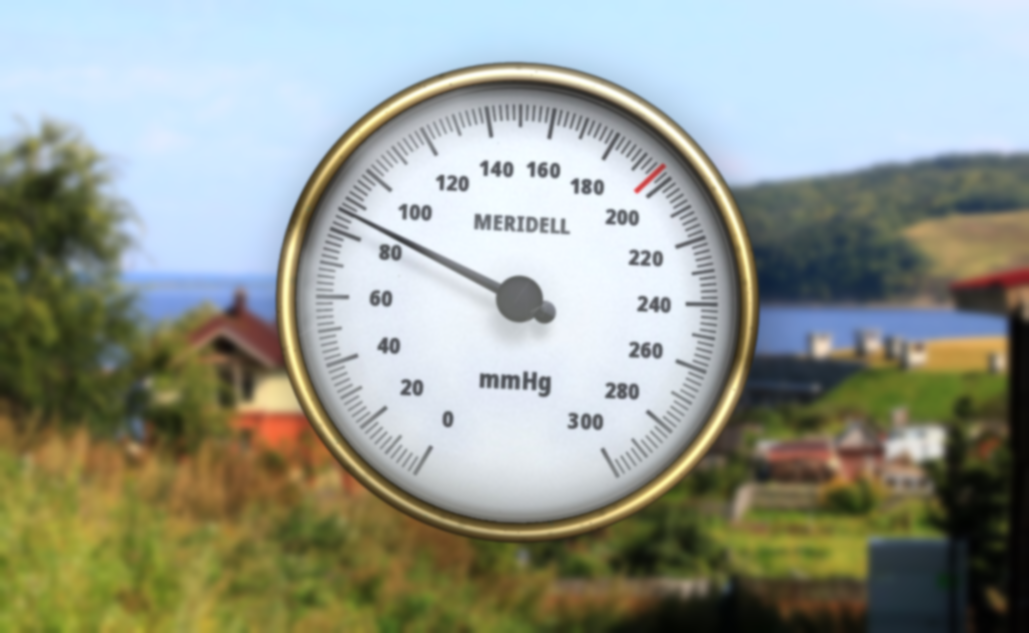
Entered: 86 mmHg
